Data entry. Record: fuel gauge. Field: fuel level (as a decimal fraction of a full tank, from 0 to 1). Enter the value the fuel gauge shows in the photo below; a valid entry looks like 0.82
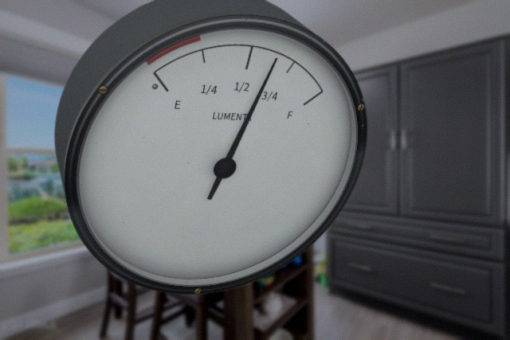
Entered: 0.625
